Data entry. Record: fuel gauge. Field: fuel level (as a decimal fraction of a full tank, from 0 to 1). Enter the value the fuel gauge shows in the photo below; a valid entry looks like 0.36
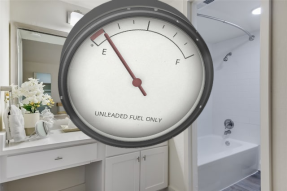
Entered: 0.125
